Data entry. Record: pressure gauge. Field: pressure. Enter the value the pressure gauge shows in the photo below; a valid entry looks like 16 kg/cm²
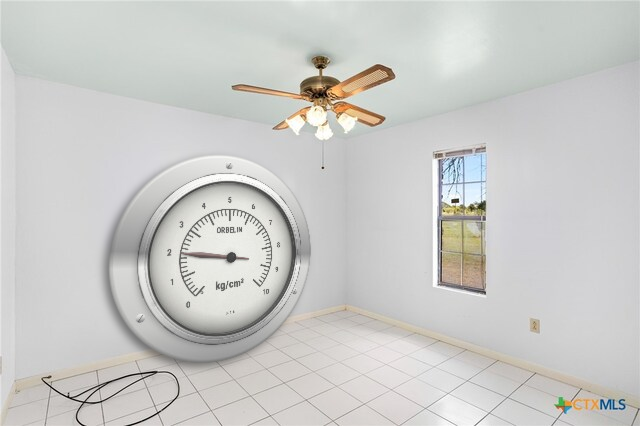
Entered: 2 kg/cm²
